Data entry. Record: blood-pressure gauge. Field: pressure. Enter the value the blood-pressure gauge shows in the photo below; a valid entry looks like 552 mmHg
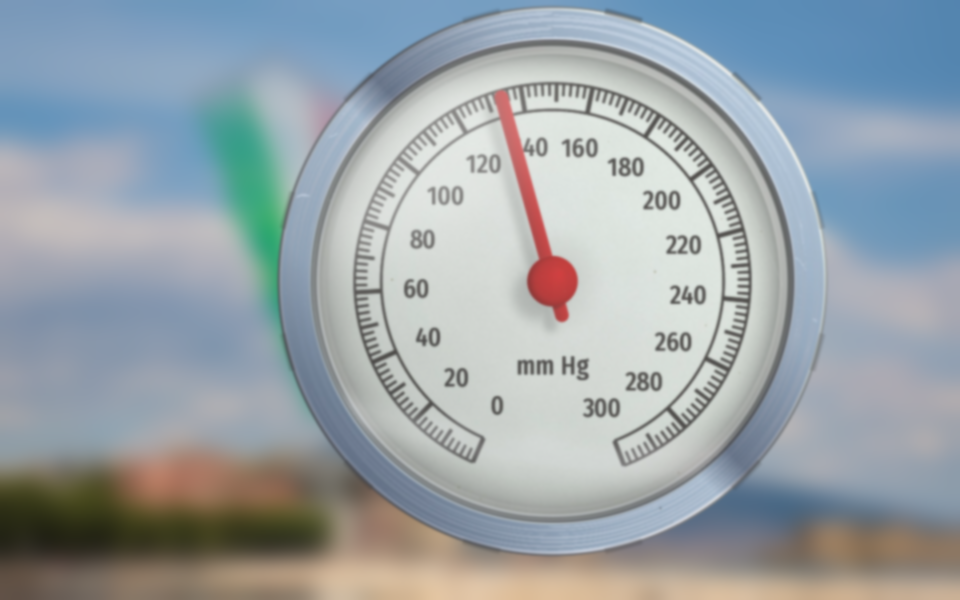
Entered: 134 mmHg
